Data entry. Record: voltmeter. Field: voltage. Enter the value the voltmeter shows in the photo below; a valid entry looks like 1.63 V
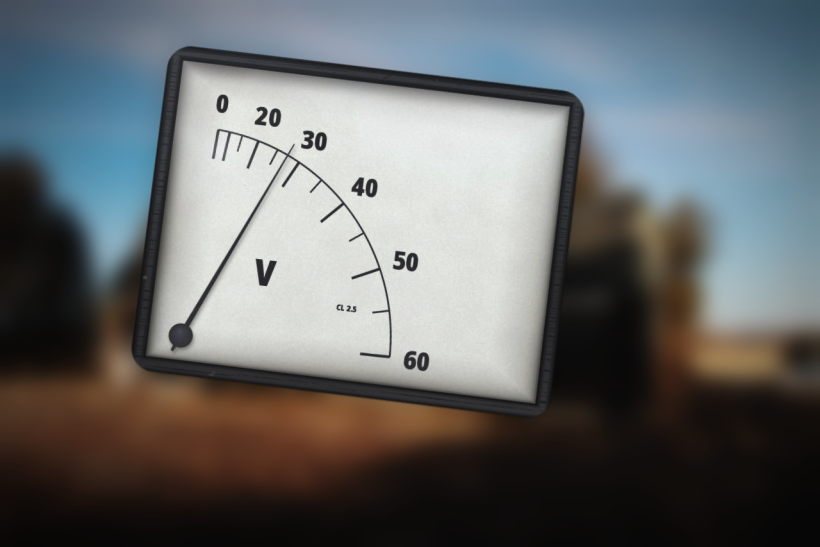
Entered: 27.5 V
